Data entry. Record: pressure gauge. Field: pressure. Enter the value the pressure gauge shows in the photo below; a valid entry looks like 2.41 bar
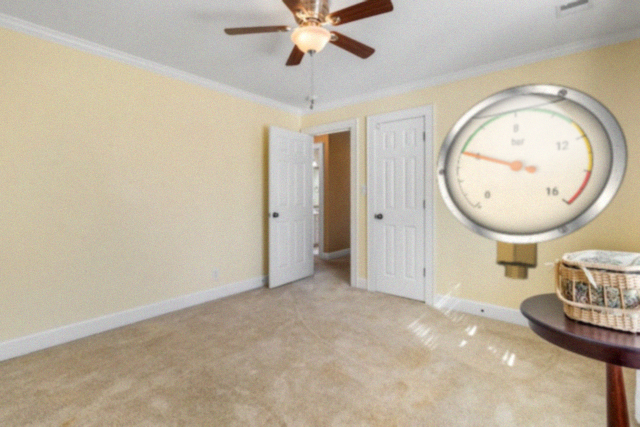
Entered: 4 bar
